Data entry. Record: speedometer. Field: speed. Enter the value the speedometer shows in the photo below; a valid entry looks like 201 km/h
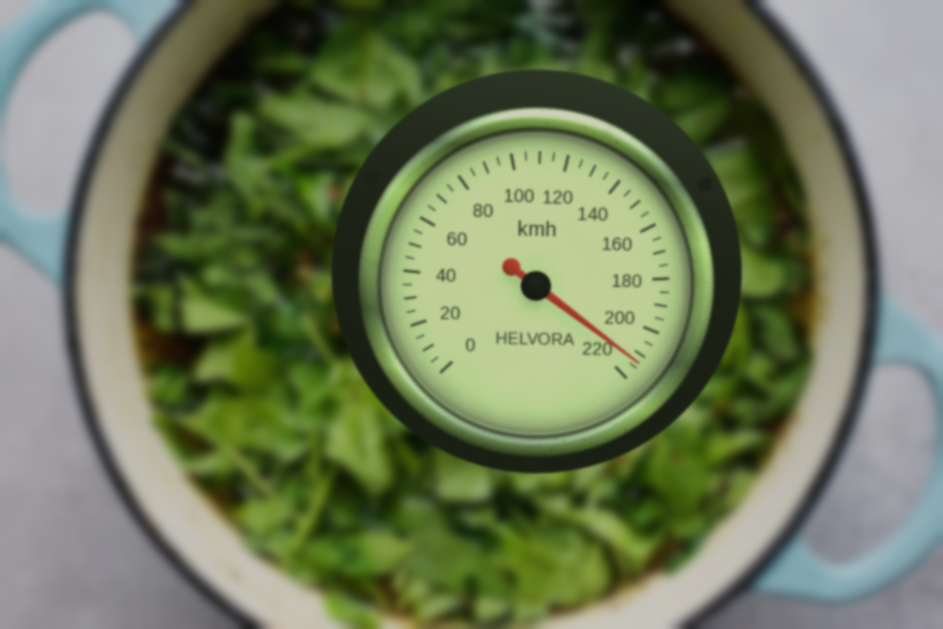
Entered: 212.5 km/h
